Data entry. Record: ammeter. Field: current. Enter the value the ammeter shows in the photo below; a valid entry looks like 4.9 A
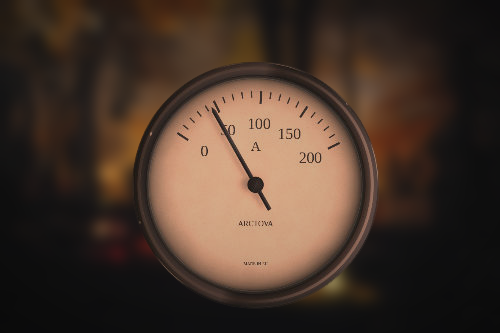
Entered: 45 A
